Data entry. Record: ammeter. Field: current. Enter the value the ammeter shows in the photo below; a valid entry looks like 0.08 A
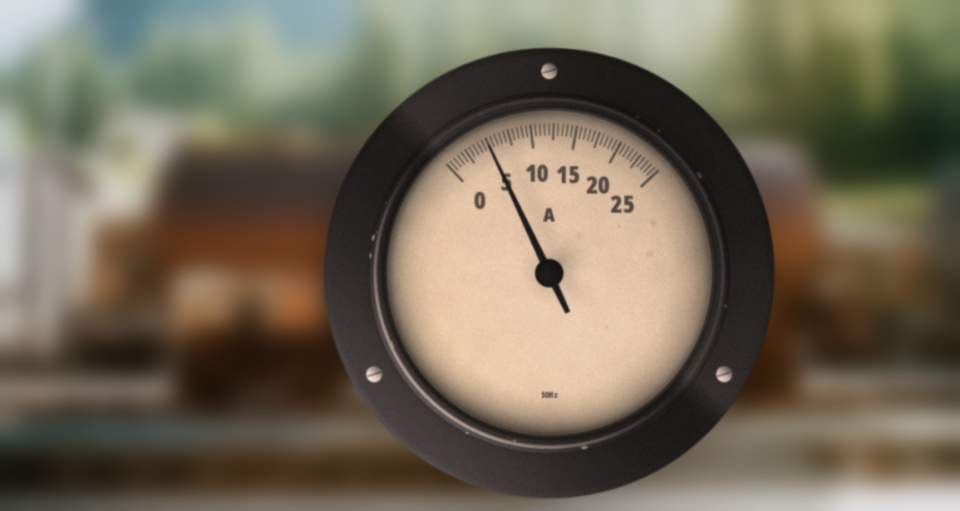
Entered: 5 A
